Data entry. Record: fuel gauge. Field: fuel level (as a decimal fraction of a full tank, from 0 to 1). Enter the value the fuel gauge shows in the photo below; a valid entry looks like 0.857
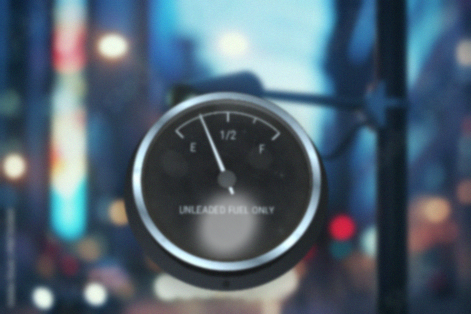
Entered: 0.25
